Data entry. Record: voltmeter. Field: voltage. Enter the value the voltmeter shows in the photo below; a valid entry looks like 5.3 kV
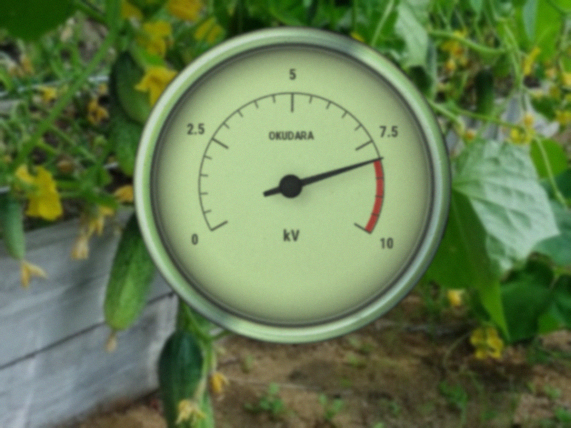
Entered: 8 kV
